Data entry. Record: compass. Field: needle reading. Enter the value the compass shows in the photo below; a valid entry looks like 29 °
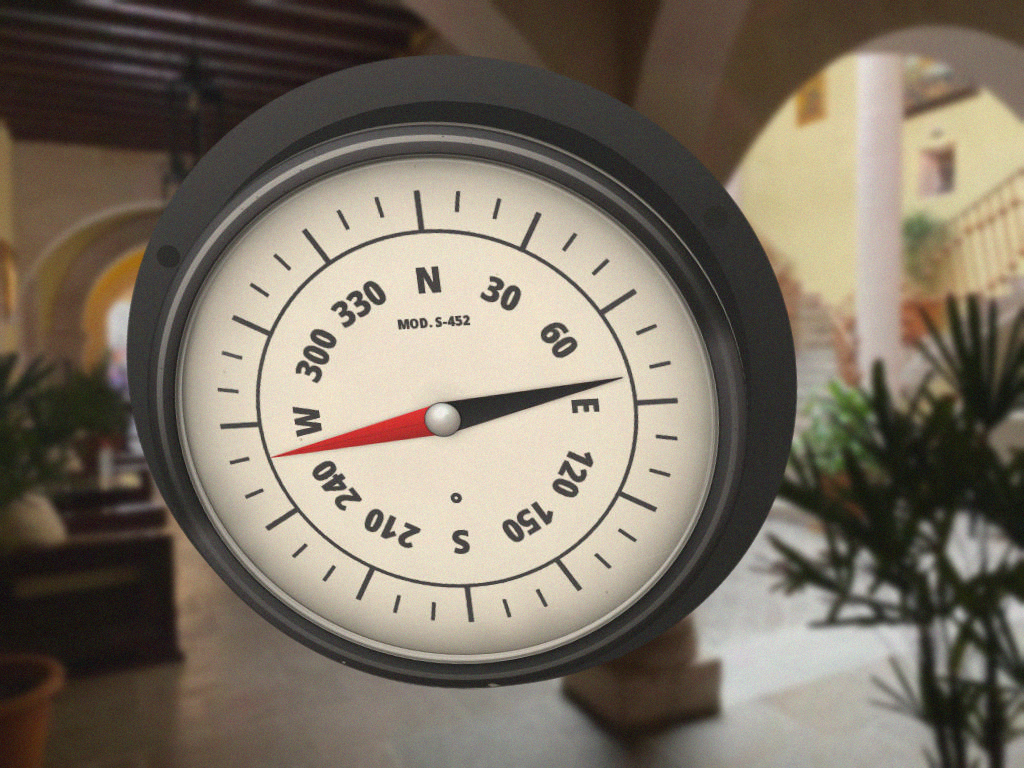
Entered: 260 °
